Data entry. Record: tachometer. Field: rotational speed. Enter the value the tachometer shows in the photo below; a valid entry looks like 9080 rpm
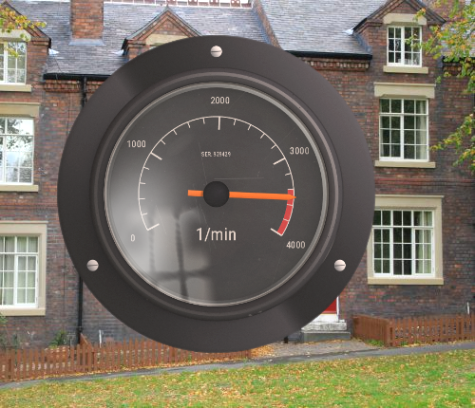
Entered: 3500 rpm
